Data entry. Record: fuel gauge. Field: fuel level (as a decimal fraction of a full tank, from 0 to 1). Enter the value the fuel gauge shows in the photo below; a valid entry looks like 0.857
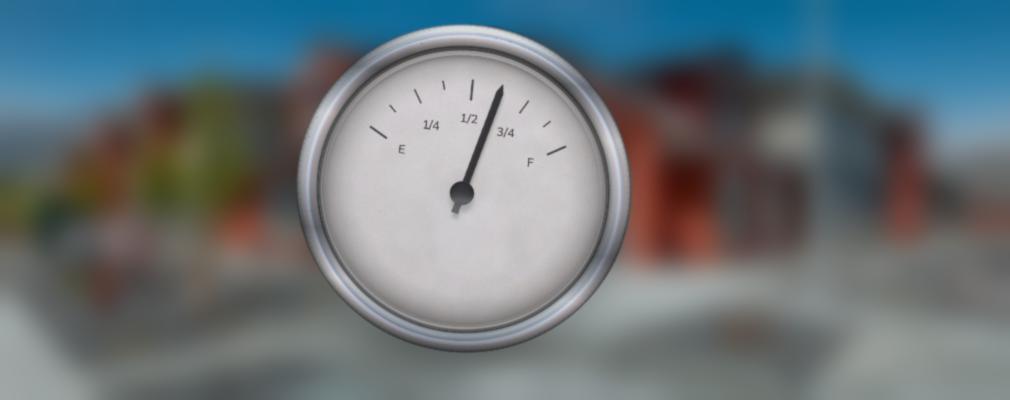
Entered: 0.625
